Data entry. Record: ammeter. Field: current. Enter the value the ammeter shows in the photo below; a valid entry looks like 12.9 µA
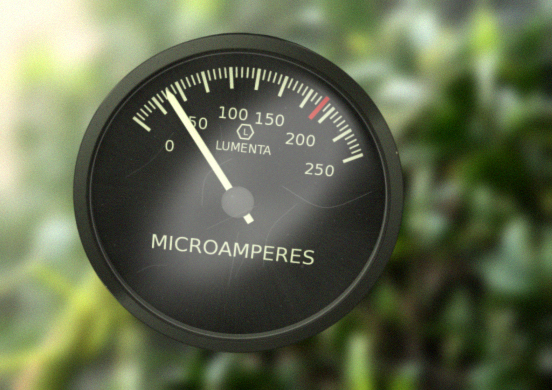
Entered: 40 µA
